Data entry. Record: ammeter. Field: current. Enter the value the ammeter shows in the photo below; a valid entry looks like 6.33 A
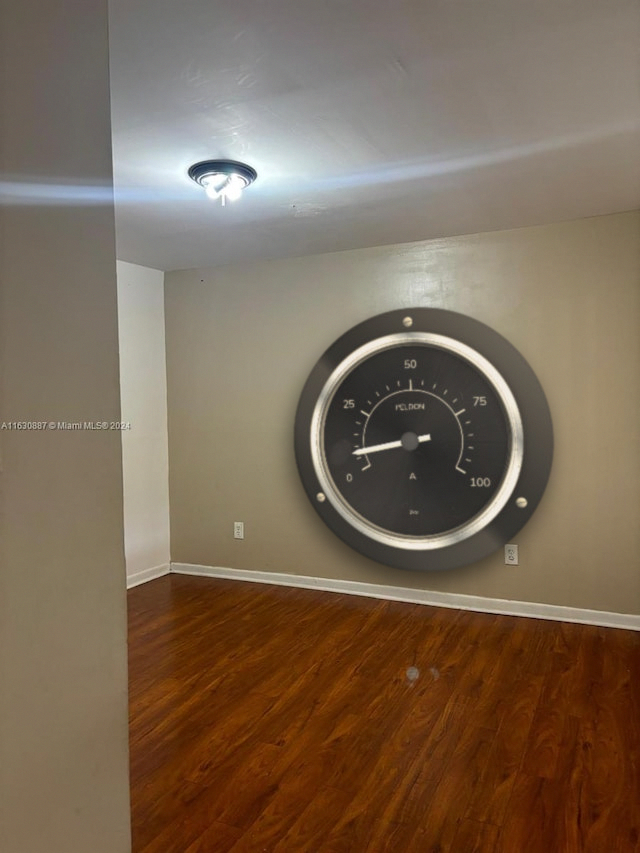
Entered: 7.5 A
